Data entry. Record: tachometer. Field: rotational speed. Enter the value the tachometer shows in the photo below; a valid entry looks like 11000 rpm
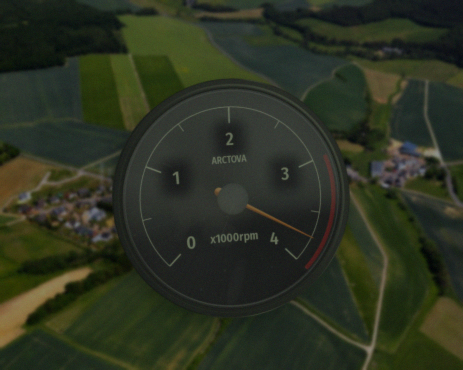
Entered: 3750 rpm
